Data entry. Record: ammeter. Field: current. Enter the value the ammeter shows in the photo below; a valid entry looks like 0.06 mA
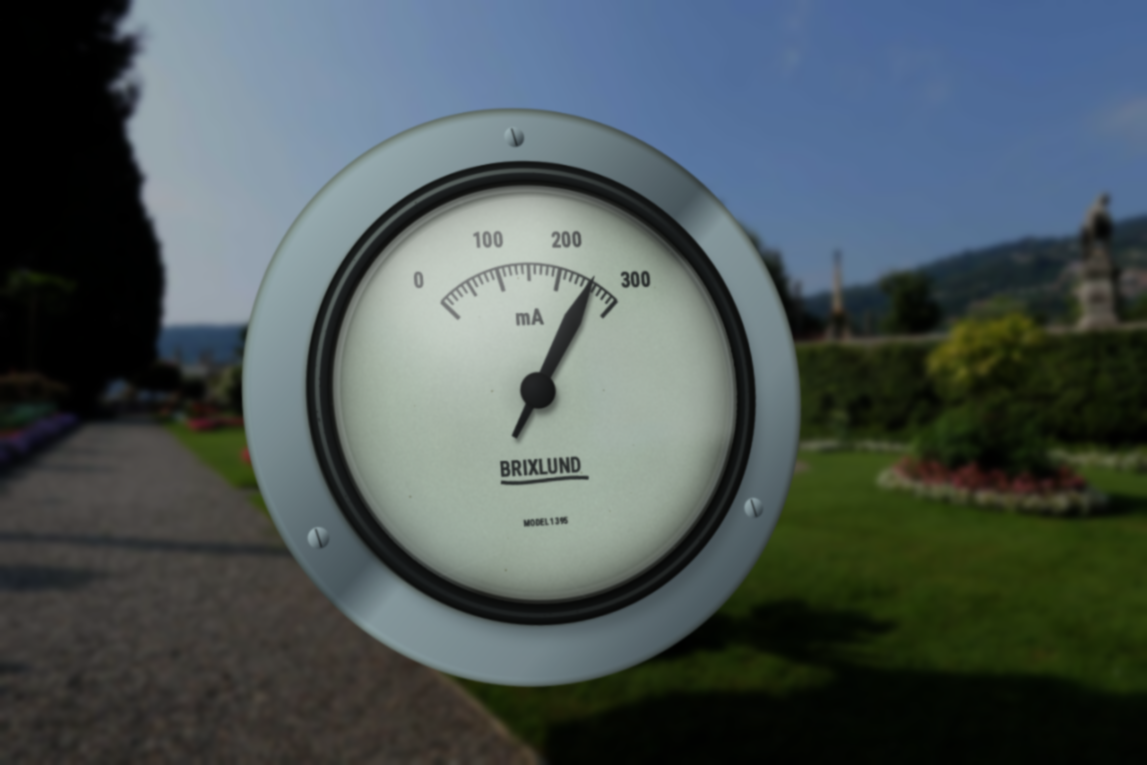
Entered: 250 mA
